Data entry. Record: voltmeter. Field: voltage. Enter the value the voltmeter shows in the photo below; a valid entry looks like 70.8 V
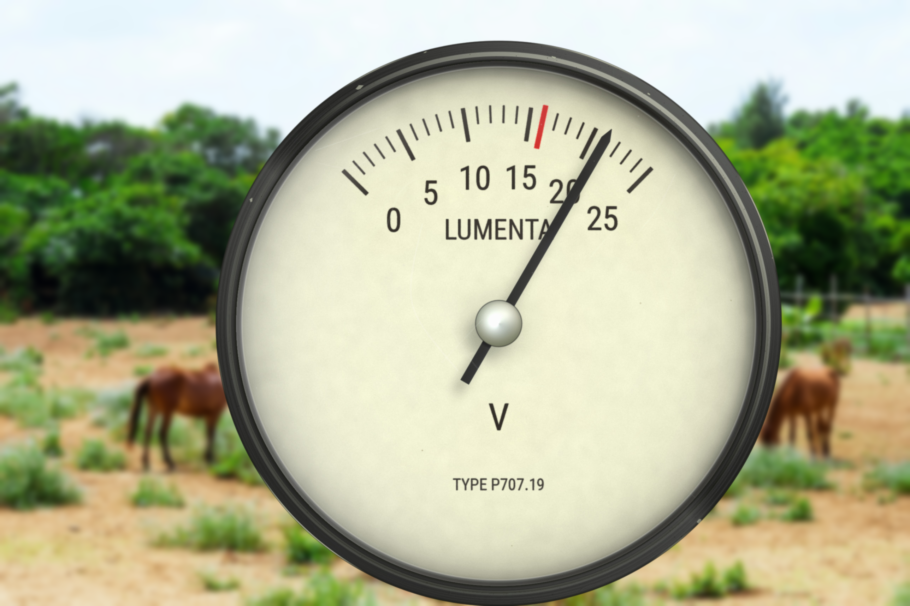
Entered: 21 V
